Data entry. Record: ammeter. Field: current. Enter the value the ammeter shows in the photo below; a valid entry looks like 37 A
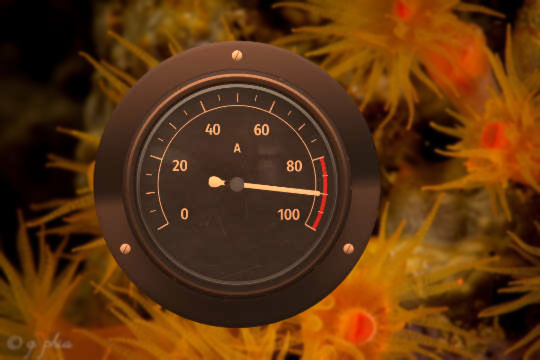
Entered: 90 A
